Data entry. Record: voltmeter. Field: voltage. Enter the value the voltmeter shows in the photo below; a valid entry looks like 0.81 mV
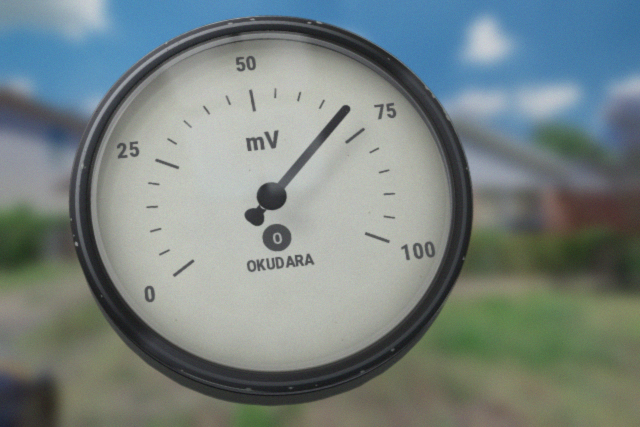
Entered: 70 mV
